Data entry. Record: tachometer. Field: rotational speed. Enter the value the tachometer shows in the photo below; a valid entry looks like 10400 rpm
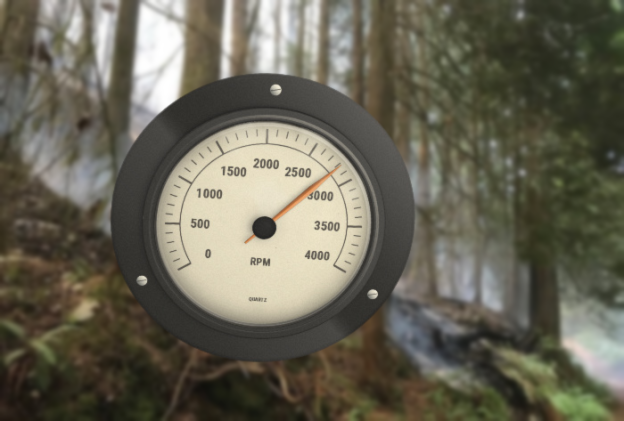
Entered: 2800 rpm
